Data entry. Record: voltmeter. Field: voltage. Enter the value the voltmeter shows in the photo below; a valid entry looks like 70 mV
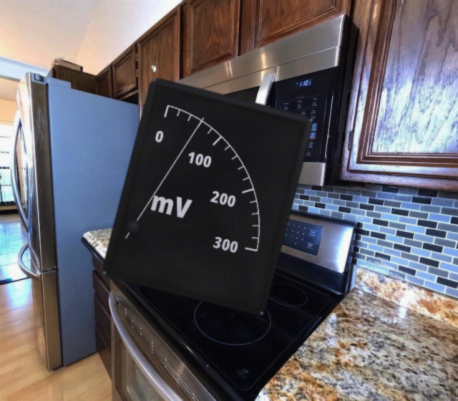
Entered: 60 mV
